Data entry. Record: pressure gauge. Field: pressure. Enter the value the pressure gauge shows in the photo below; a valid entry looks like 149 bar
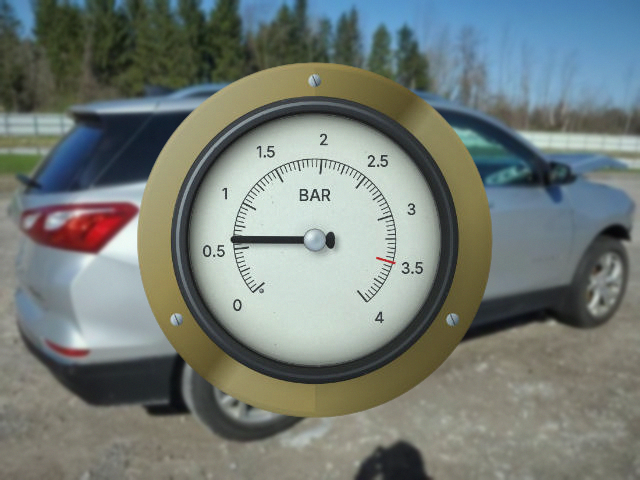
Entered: 0.6 bar
